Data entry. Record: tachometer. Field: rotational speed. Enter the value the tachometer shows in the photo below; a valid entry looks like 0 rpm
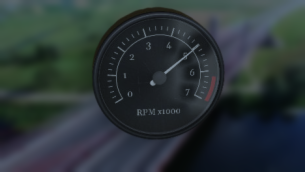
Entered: 5000 rpm
